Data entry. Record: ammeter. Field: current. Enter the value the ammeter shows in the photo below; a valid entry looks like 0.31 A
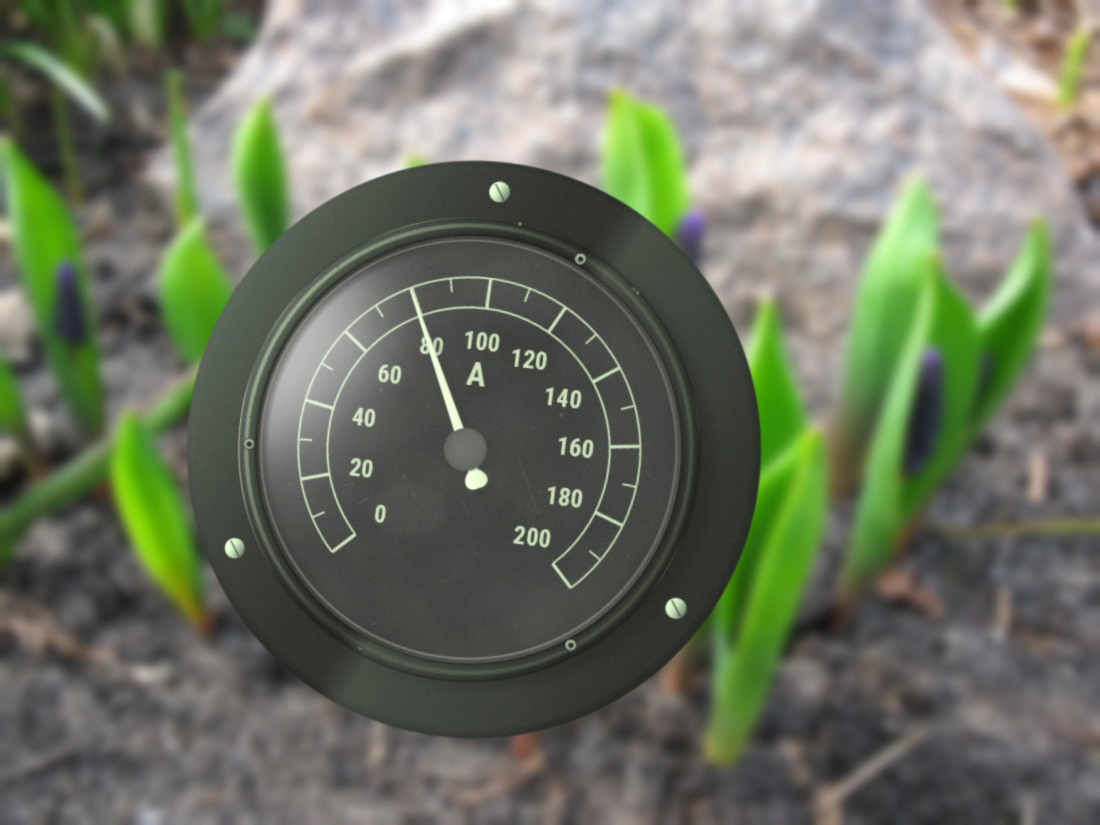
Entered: 80 A
